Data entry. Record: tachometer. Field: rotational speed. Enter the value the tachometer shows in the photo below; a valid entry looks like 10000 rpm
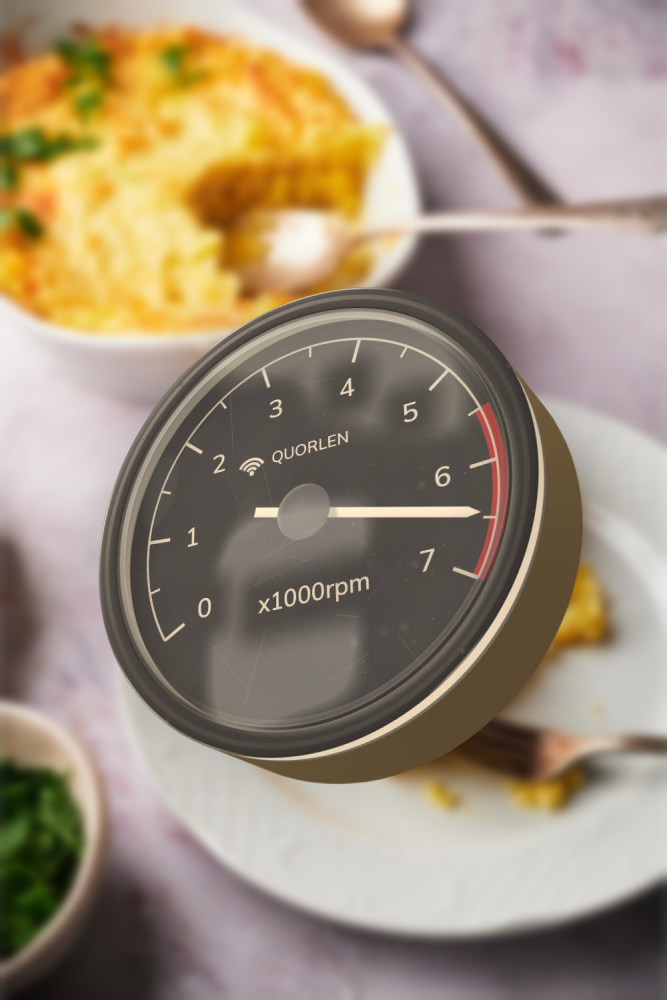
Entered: 6500 rpm
